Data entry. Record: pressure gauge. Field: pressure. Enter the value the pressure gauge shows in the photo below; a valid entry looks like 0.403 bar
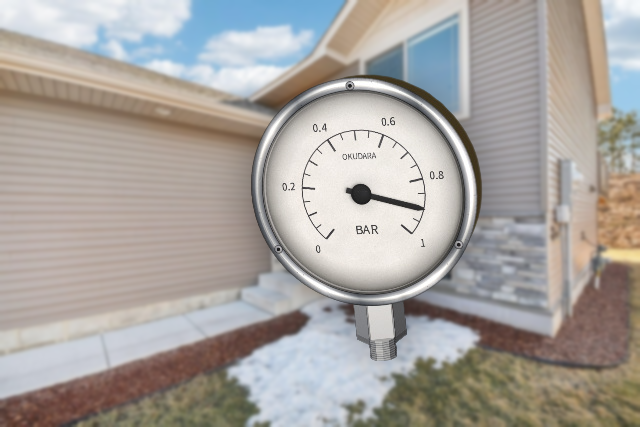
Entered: 0.9 bar
